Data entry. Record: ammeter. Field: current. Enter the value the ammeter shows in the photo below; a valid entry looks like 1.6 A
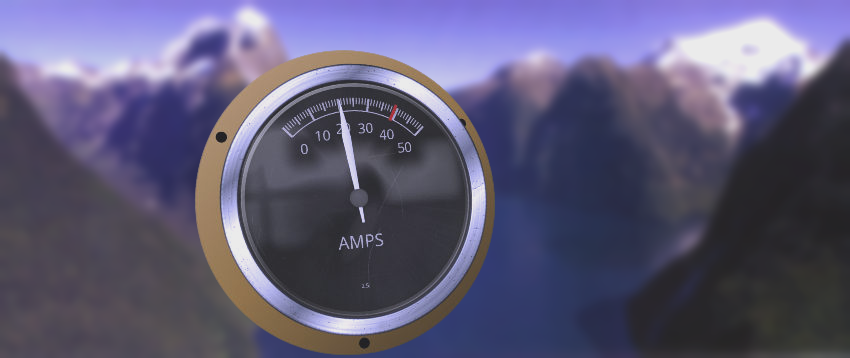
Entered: 20 A
